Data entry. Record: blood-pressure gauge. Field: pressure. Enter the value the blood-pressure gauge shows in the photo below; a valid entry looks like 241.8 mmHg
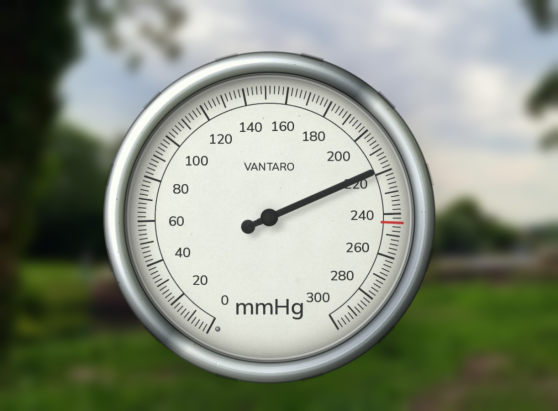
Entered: 218 mmHg
